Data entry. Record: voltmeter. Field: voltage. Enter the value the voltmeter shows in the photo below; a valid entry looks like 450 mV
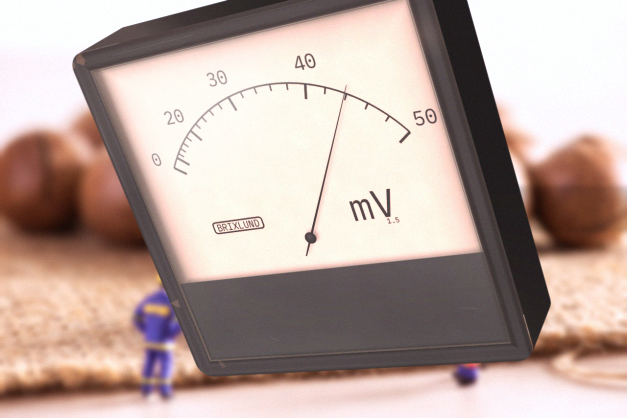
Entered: 44 mV
